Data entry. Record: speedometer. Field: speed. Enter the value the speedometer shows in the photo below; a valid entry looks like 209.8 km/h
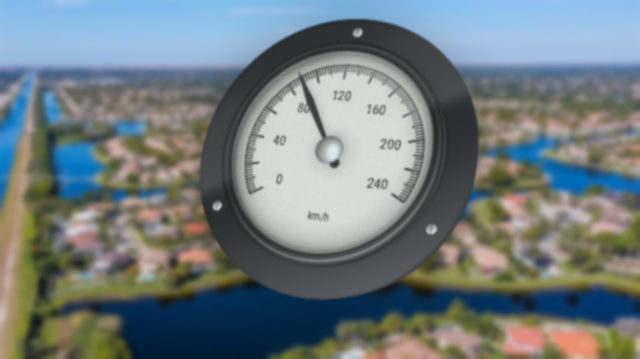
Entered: 90 km/h
